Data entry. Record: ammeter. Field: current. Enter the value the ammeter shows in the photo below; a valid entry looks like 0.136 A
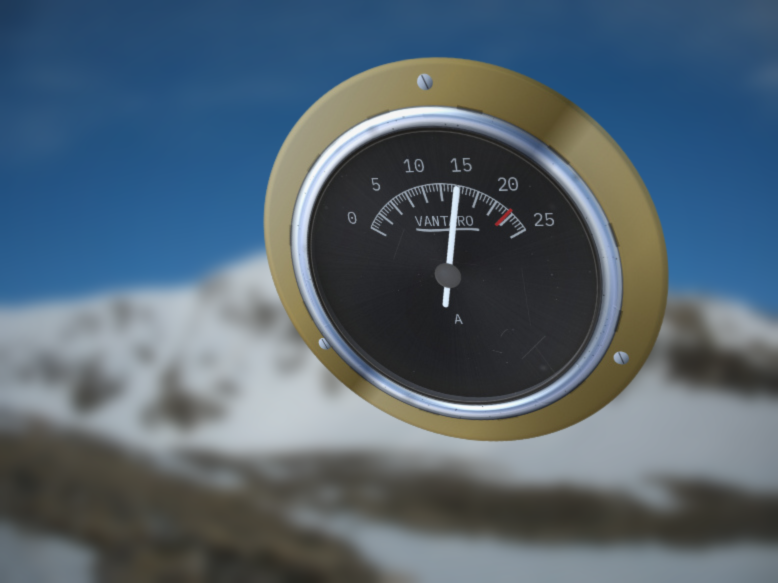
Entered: 15 A
